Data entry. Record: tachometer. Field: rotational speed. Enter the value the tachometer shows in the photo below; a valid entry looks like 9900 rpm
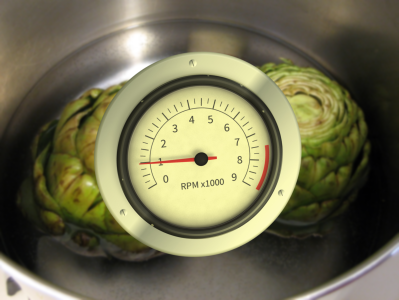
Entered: 1000 rpm
